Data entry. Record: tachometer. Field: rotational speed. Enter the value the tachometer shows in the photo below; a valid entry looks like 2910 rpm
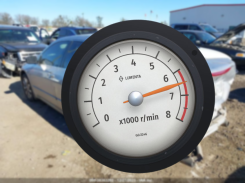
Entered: 6500 rpm
